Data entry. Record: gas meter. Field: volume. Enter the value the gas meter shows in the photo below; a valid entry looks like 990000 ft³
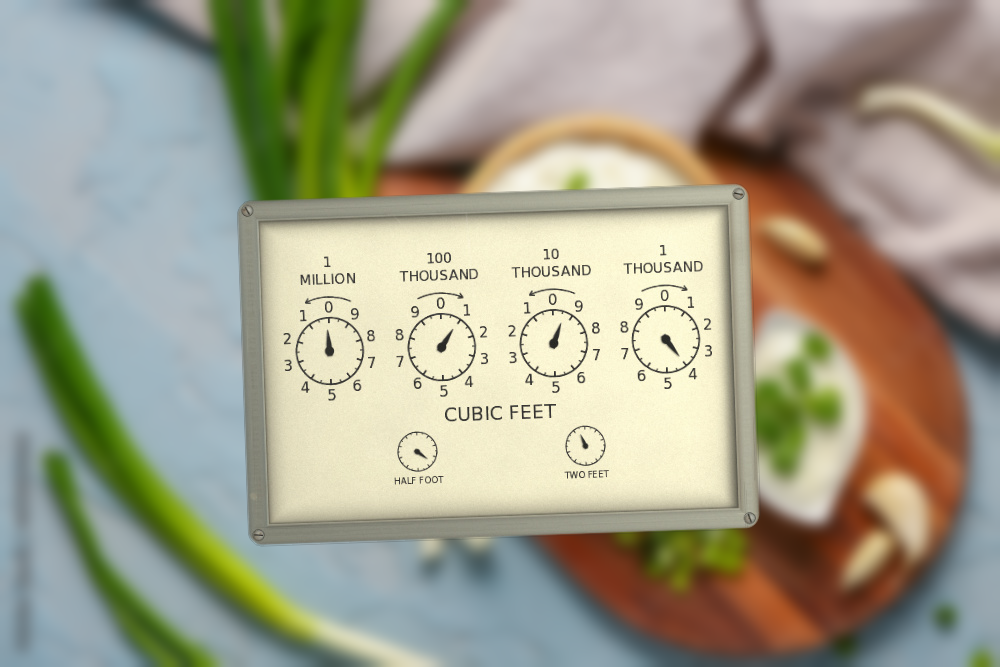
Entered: 9400 ft³
